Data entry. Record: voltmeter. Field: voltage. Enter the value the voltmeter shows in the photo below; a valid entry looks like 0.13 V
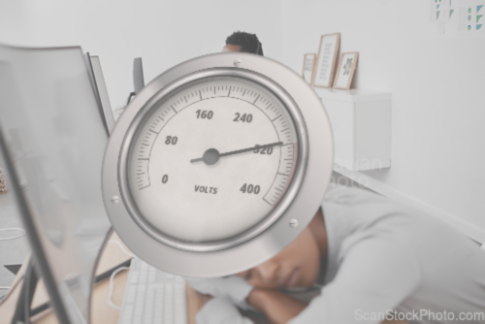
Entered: 320 V
